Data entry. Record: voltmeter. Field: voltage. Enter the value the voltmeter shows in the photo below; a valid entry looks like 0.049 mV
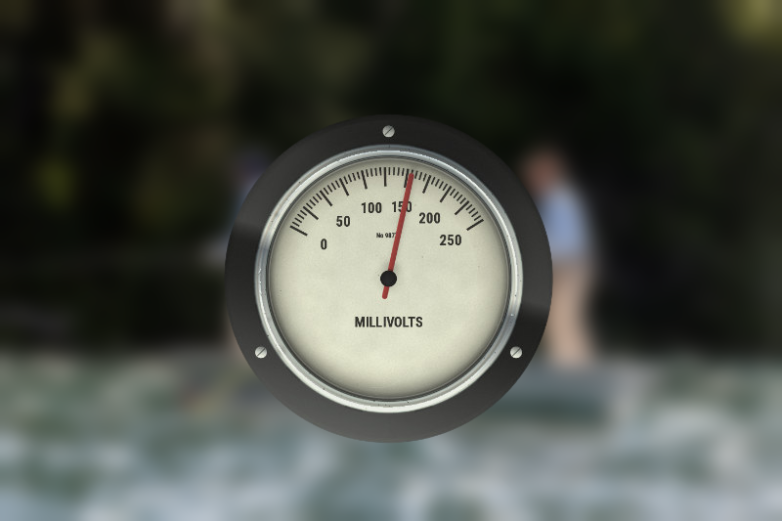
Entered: 155 mV
